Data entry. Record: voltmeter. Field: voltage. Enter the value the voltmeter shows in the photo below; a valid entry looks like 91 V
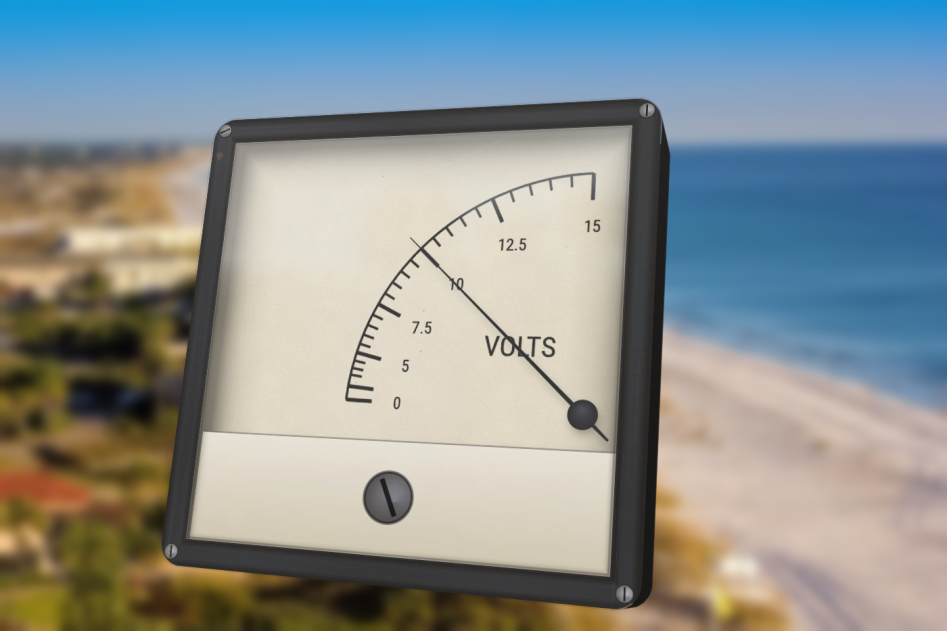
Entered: 10 V
